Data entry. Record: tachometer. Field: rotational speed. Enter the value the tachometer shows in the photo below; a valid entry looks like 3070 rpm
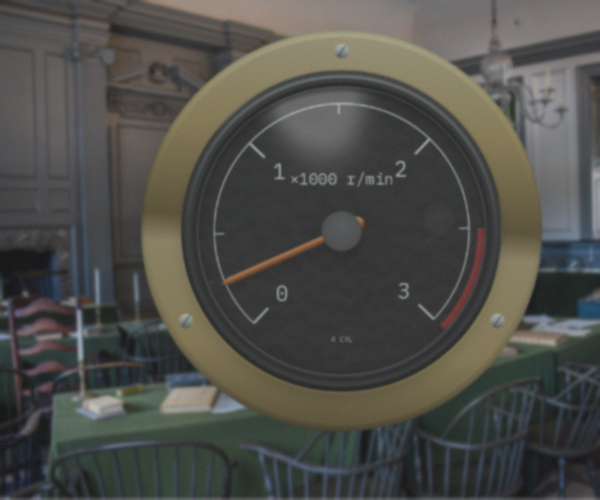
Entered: 250 rpm
